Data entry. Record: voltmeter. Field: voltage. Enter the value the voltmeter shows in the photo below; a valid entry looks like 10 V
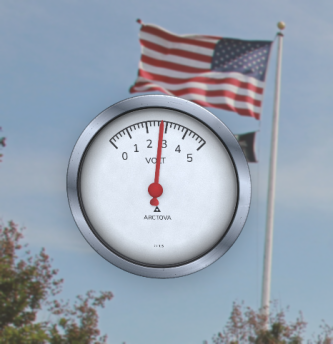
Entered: 2.8 V
